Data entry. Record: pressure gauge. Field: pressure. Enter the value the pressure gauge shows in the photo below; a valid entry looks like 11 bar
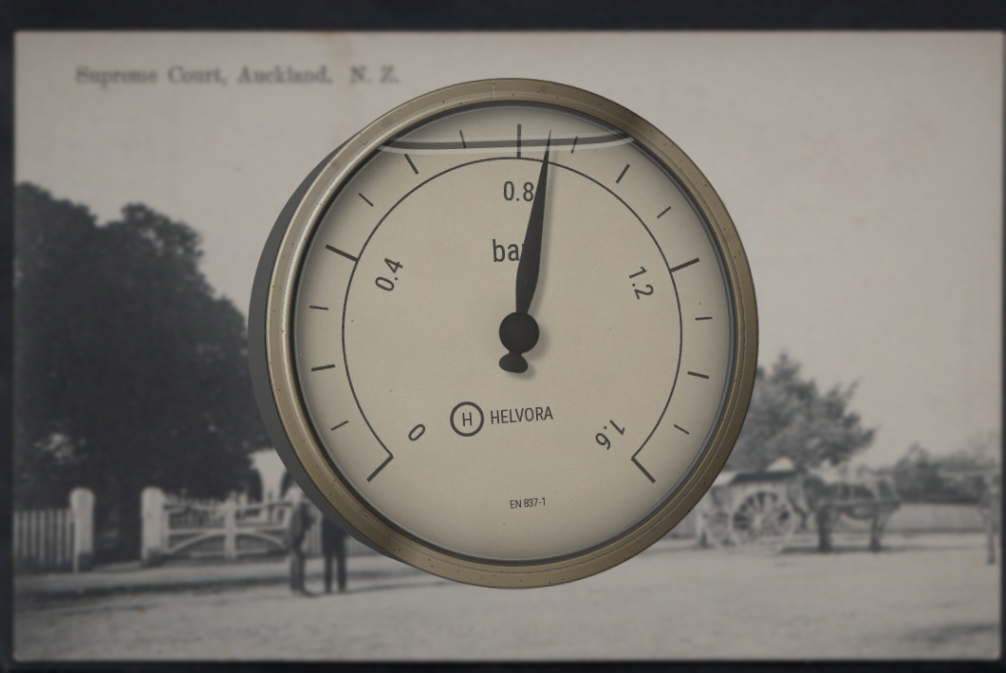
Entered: 0.85 bar
